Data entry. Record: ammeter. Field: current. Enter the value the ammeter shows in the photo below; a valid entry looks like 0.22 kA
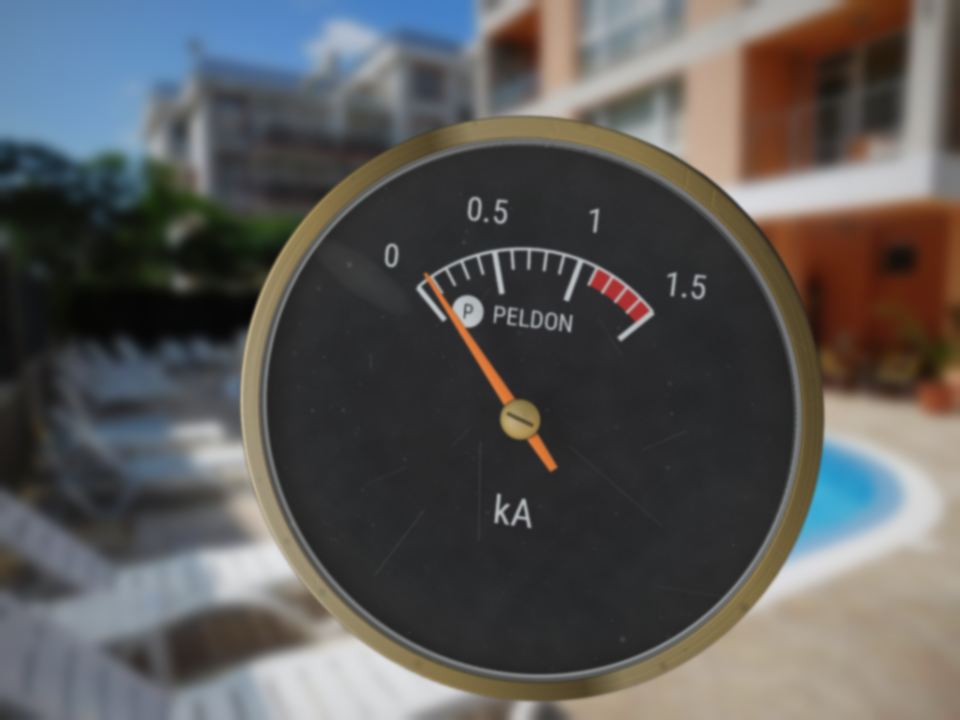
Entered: 0.1 kA
